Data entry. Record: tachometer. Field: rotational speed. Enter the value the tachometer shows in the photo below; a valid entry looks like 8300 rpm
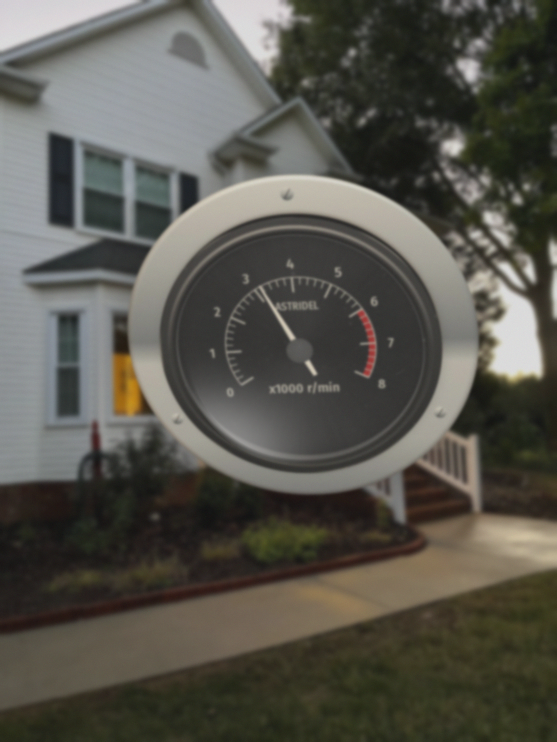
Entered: 3200 rpm
